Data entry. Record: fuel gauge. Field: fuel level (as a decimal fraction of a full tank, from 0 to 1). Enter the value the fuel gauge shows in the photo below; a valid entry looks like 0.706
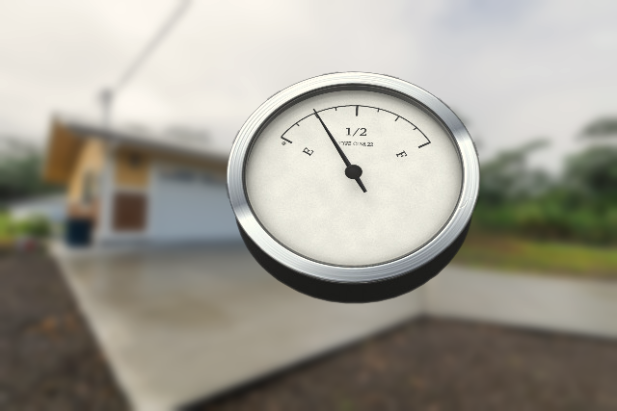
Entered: 0.25
